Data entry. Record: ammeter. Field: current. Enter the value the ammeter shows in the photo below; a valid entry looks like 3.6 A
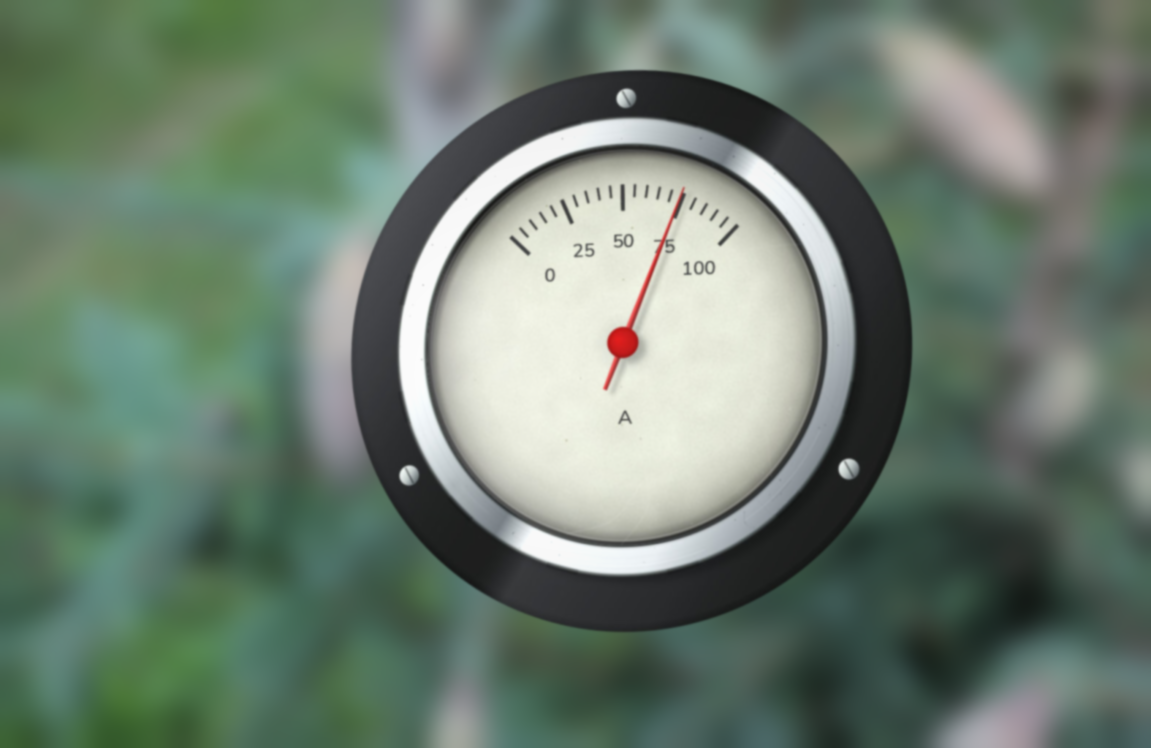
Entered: 75 A
